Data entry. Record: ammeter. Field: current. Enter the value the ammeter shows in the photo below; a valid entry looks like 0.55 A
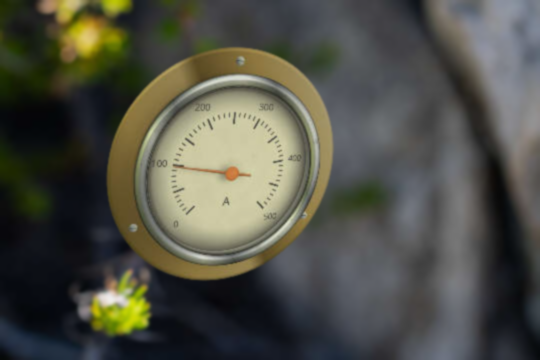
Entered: 100 A
